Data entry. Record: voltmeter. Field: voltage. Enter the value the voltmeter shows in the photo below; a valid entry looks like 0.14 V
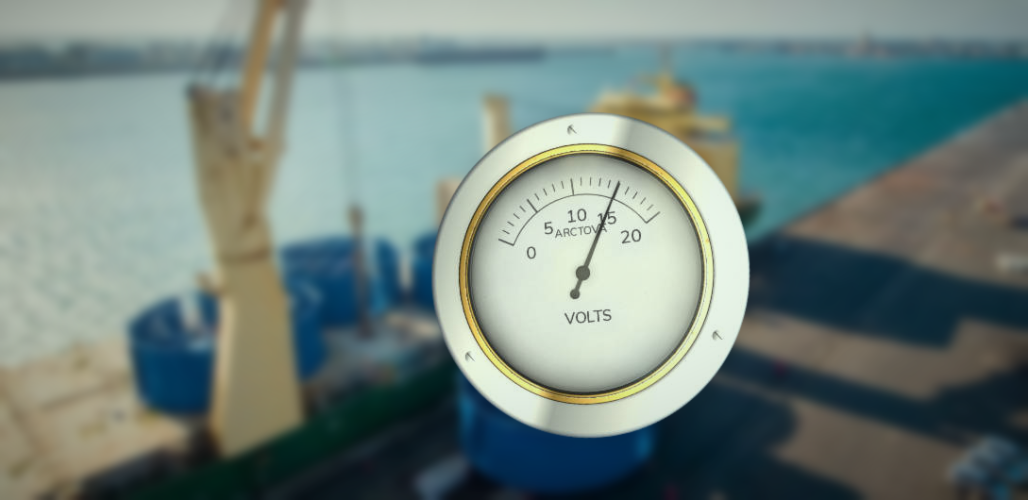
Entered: 15 V
